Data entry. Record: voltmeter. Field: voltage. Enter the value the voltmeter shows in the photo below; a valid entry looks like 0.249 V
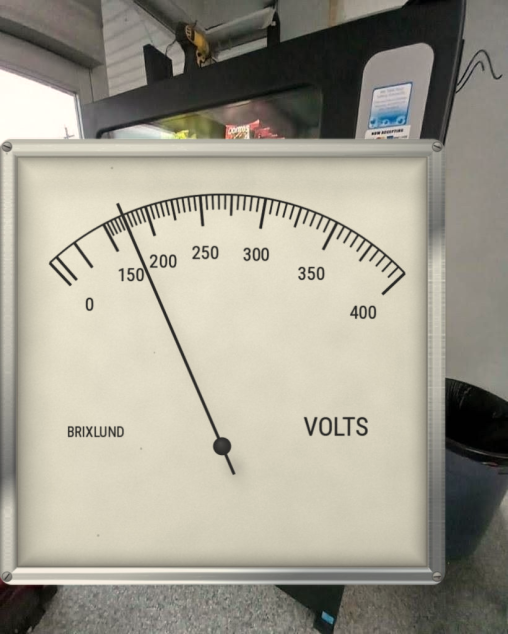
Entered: 175 V
